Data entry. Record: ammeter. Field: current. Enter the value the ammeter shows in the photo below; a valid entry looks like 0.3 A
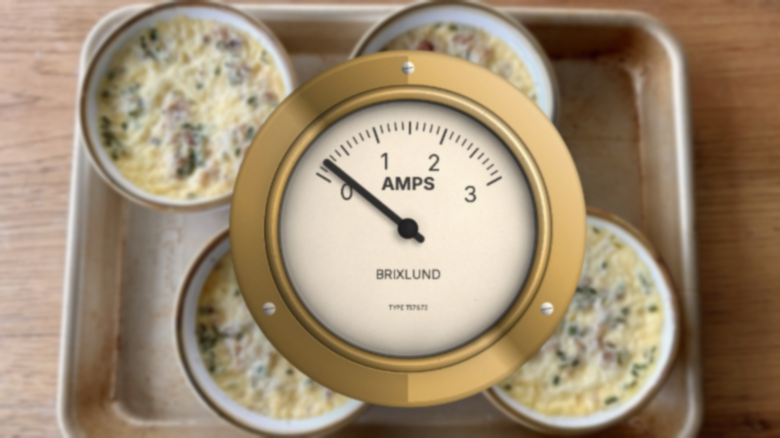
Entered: 0.2 A
